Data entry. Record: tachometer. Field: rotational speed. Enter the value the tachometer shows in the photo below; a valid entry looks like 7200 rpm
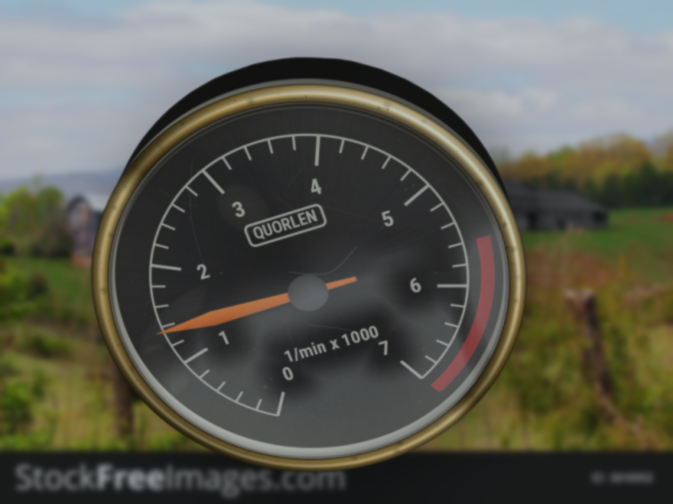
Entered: 1400 rpm
